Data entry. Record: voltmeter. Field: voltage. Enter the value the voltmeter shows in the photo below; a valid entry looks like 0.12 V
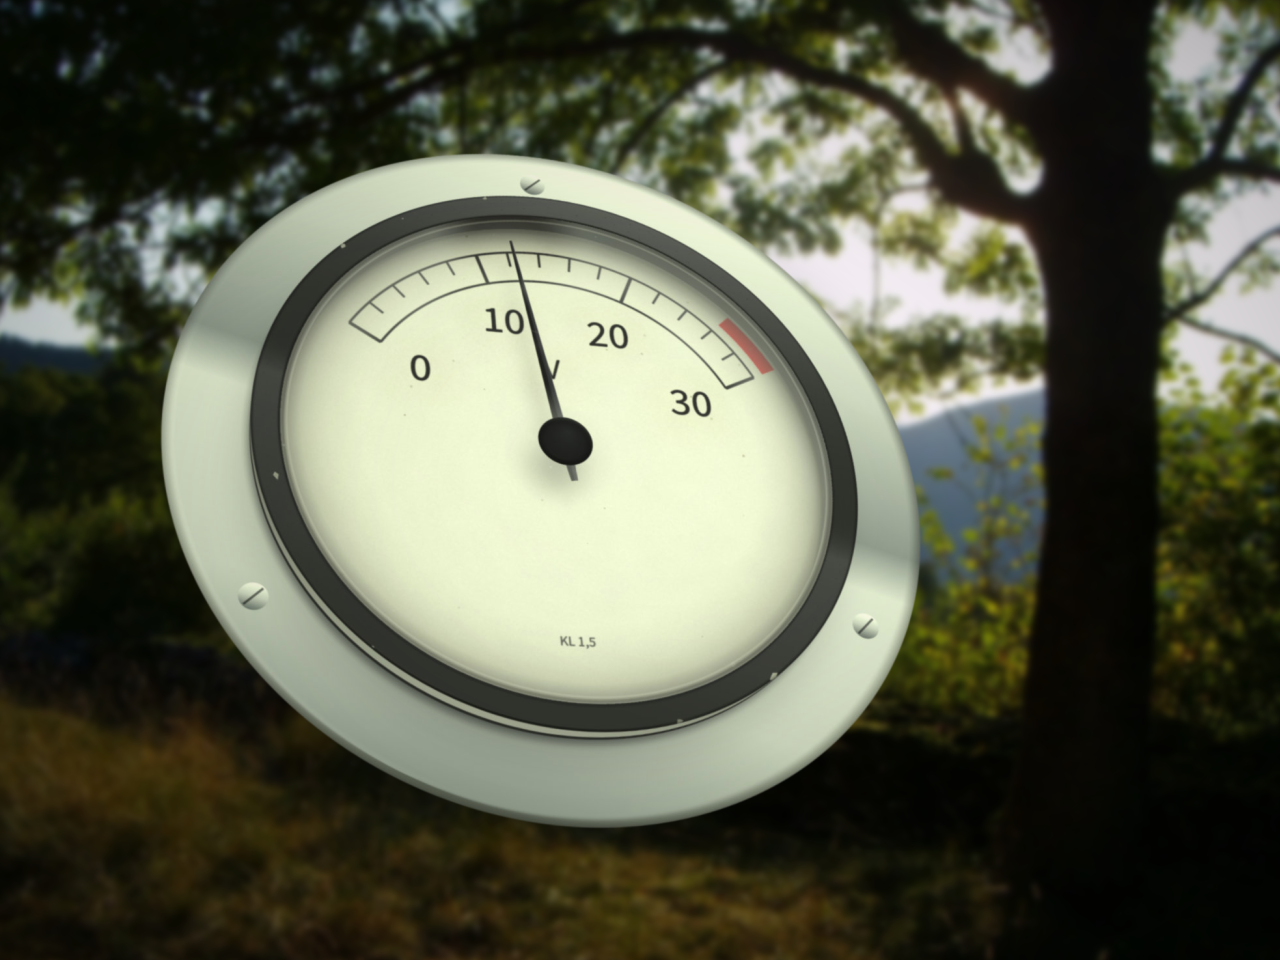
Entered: 12 V
